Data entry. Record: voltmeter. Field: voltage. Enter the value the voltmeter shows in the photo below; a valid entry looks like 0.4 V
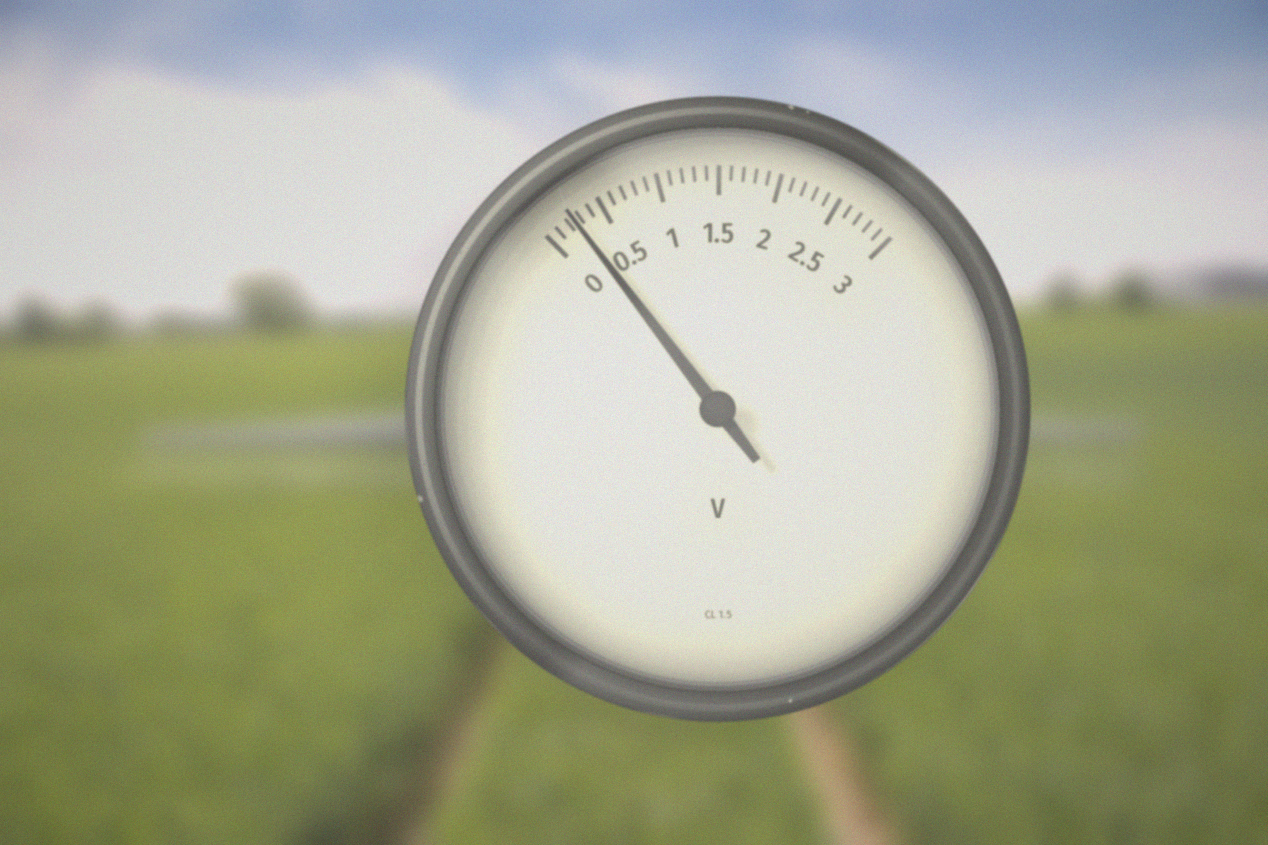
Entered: 0.25 V
